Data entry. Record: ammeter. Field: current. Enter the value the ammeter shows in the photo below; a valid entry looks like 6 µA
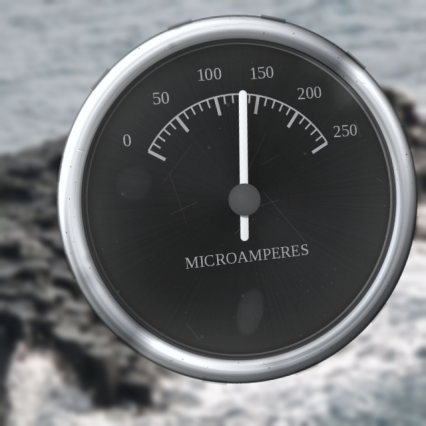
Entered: 130 µA
